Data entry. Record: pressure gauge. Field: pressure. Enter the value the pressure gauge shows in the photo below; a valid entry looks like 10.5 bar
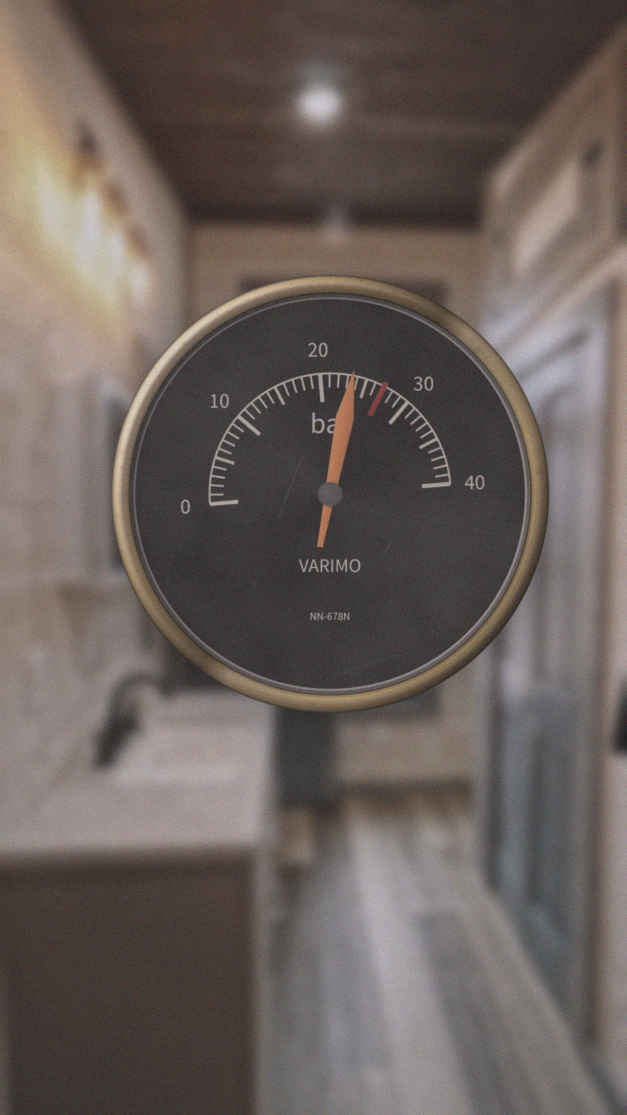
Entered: 23.5 bar
